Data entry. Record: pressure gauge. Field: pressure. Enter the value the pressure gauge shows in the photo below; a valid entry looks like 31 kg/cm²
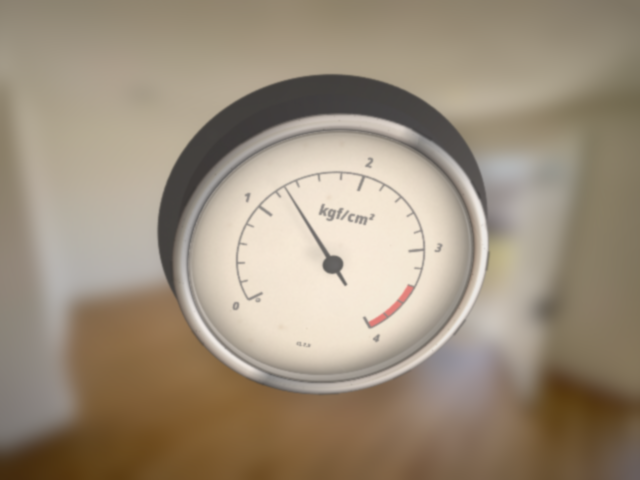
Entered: 1.3 kg/cm²
